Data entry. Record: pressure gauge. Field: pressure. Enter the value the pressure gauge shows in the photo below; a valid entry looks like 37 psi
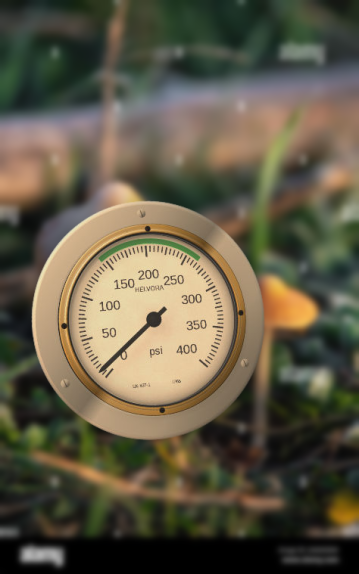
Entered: 10 psi
